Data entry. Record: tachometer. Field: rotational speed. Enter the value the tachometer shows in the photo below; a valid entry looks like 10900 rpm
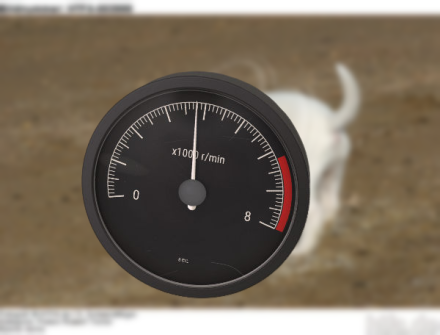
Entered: 3800 rpm
